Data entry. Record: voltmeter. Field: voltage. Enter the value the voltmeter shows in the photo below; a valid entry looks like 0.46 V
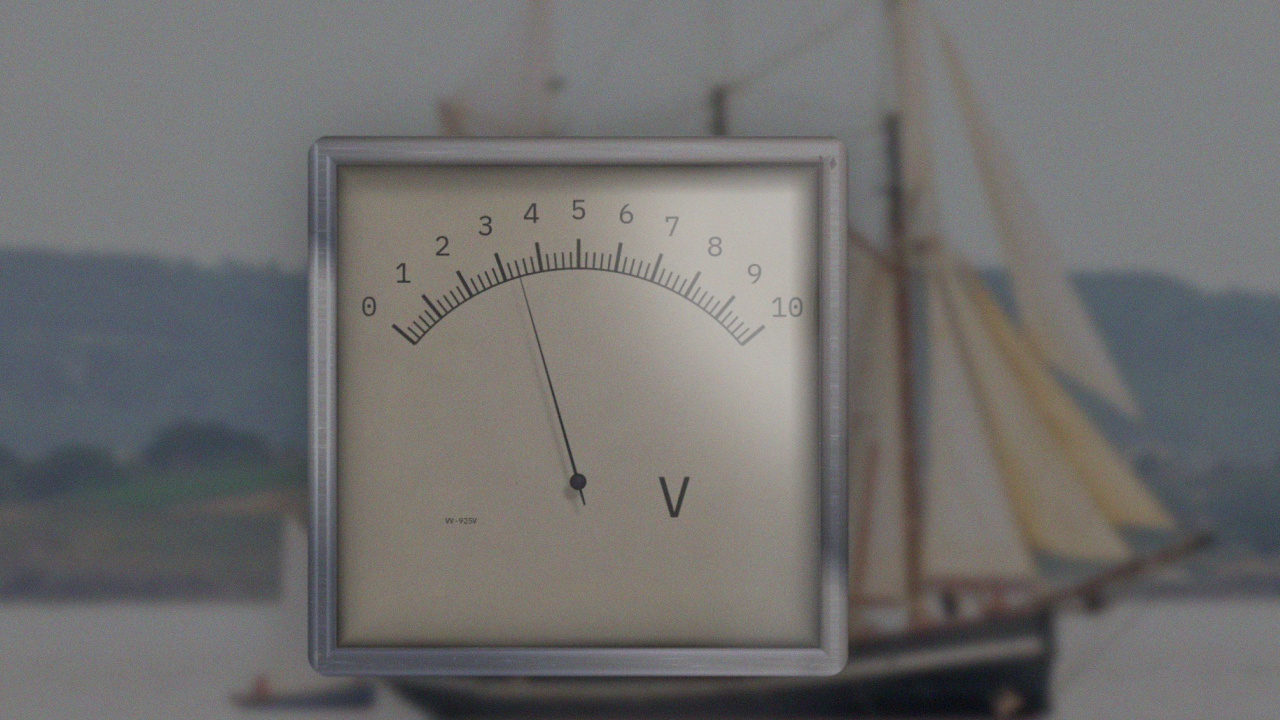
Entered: 3.4 V
